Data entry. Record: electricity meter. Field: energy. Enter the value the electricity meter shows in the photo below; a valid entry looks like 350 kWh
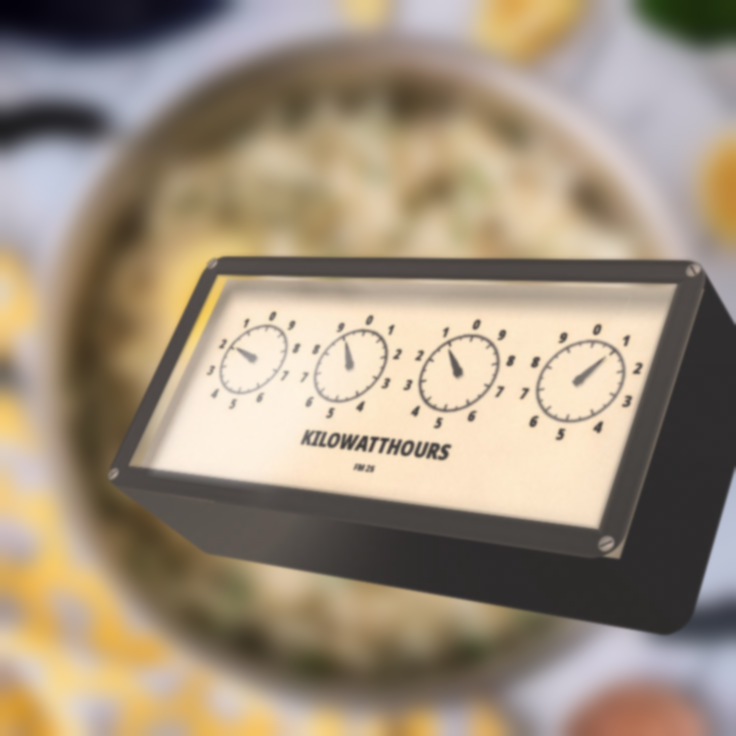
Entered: 1911 kWh
